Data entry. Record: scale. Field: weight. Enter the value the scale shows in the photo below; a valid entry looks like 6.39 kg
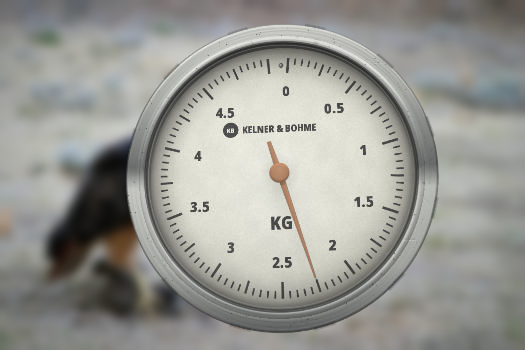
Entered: 2.25 kg
